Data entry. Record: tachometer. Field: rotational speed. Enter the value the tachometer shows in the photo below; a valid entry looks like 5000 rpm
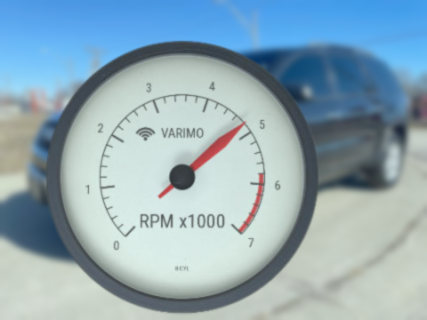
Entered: 4800 rpm
